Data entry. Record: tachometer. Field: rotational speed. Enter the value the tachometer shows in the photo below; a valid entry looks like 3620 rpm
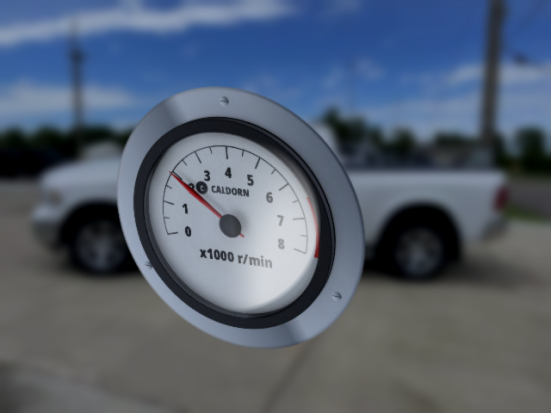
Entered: 2000 rpm
